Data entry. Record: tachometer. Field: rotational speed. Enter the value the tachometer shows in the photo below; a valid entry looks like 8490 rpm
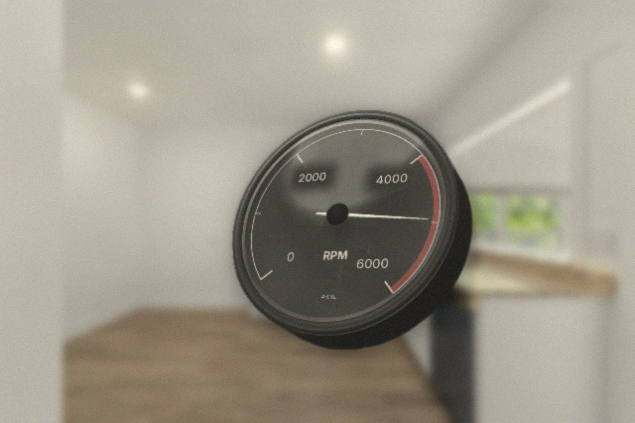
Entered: 5000 rpm
